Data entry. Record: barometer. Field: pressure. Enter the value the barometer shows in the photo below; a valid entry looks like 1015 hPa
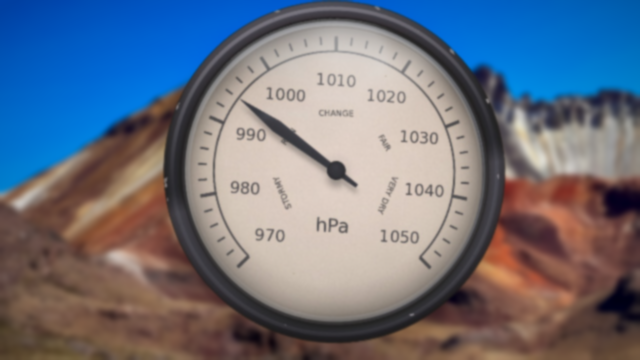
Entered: 994 hPa
